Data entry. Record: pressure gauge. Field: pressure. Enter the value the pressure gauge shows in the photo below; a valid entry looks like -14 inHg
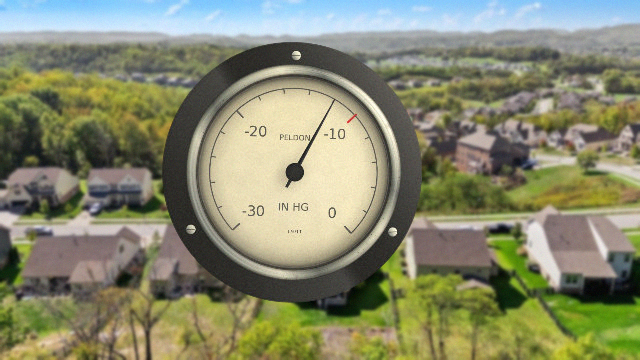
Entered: -12 inHg
